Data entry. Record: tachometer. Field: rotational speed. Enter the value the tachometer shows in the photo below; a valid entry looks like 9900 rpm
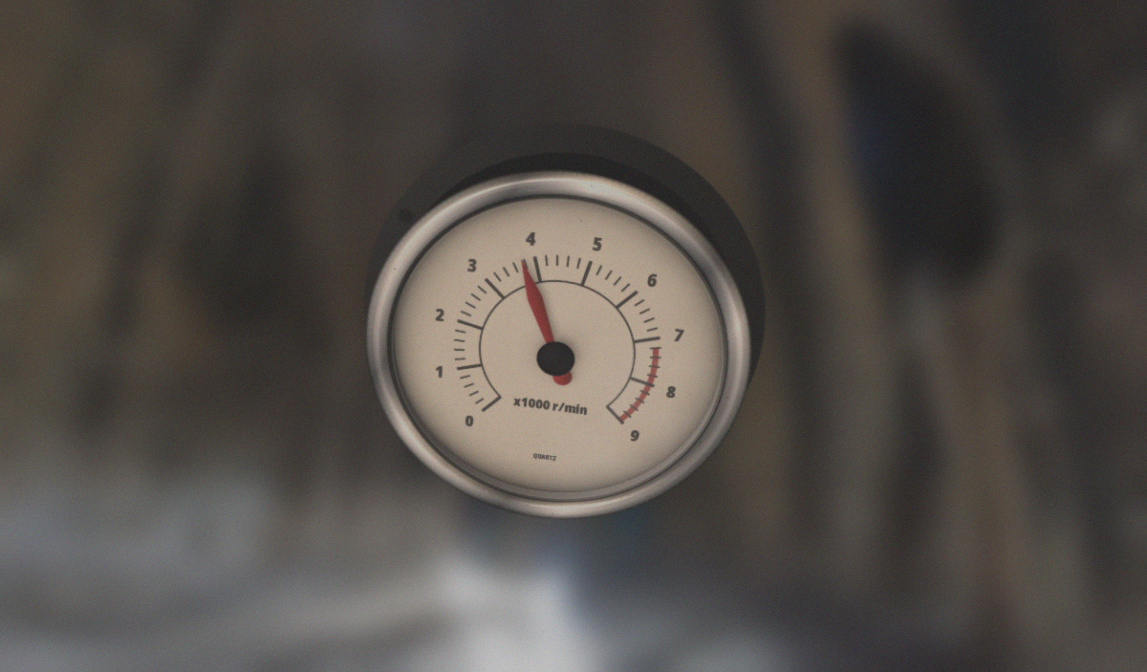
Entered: 3800 rpm
